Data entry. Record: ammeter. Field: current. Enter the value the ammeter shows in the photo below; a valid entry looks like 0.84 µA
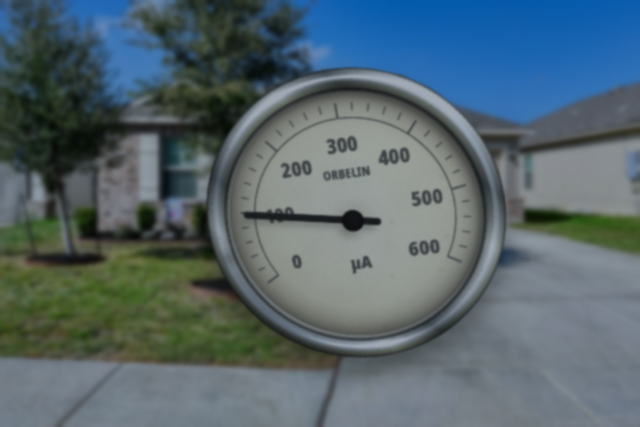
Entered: 100 µA
